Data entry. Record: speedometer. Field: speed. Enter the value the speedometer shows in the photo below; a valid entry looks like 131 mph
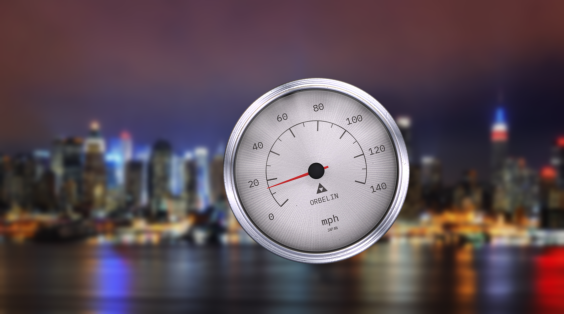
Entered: 15 mph
